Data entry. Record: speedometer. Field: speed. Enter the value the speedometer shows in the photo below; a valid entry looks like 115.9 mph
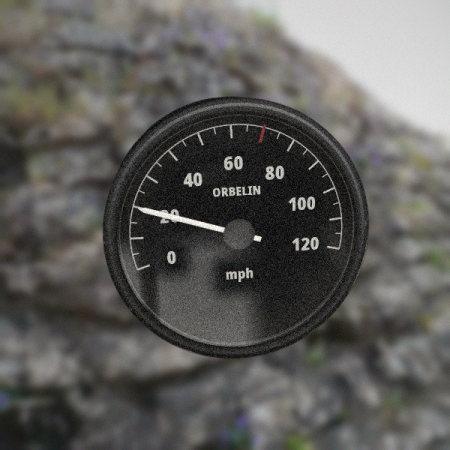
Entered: 20 mph
